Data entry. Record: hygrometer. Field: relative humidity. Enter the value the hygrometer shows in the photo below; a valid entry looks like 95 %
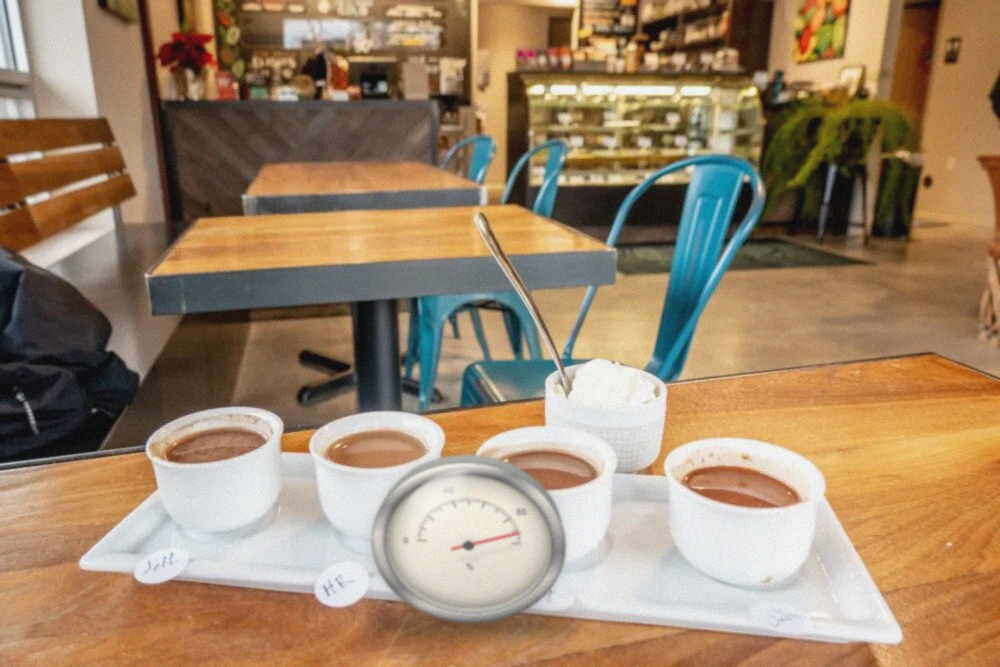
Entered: 90 %
